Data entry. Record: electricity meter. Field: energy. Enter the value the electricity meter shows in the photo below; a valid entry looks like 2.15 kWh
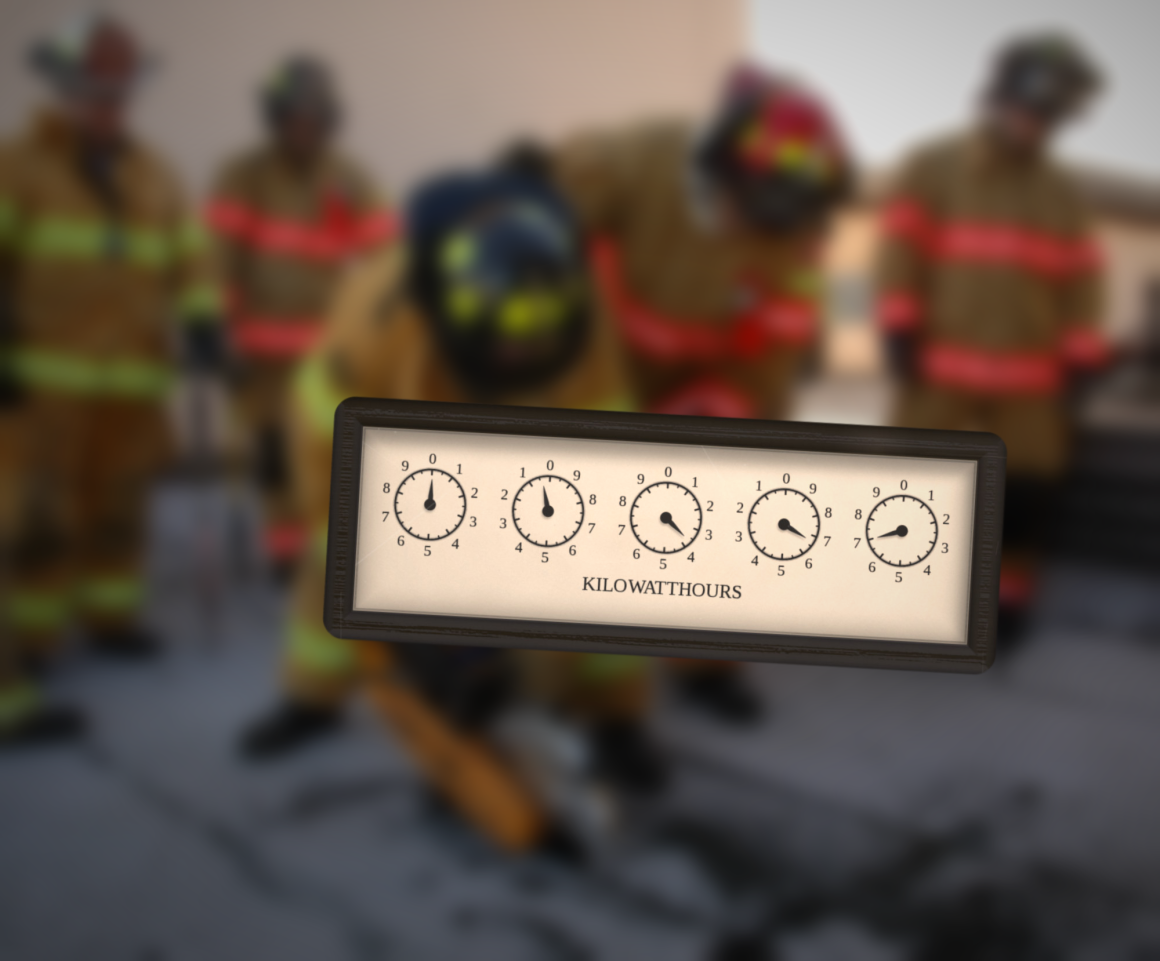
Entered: 367 kWh
